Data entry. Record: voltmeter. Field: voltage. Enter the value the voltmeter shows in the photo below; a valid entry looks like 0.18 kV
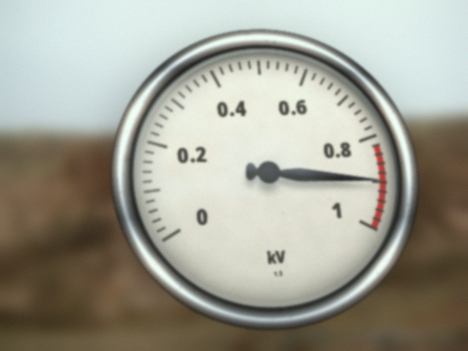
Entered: 0.9 kV
